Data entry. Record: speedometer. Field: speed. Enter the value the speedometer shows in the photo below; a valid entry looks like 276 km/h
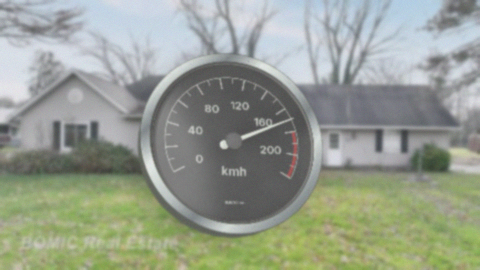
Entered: 170 km/h
